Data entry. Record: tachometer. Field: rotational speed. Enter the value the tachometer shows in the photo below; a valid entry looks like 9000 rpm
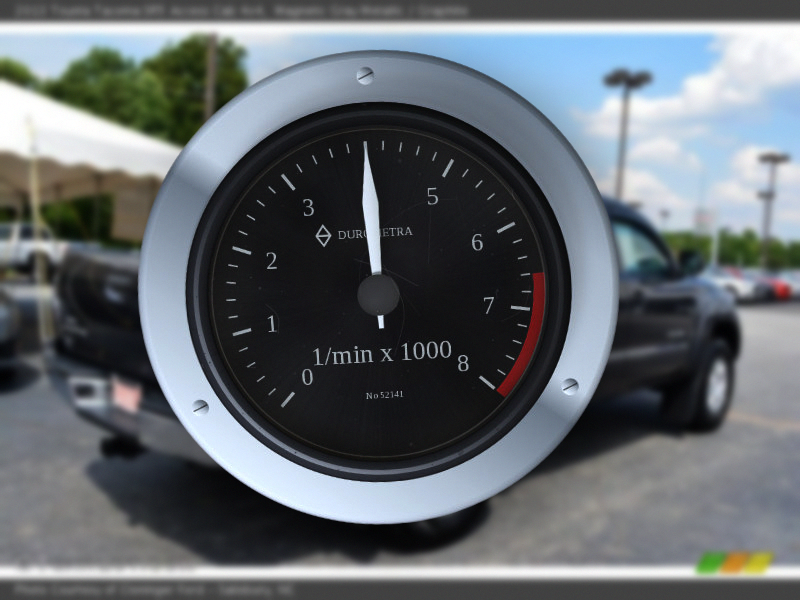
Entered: 4000 rpm
